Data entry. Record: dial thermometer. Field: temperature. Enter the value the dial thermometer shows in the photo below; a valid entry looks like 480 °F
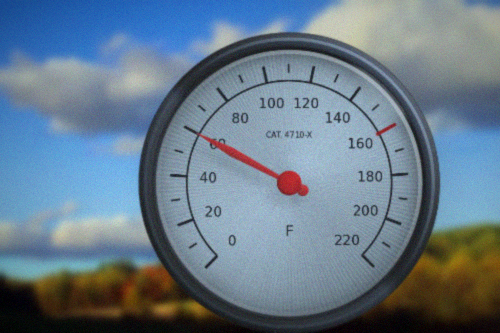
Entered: 60 °F
